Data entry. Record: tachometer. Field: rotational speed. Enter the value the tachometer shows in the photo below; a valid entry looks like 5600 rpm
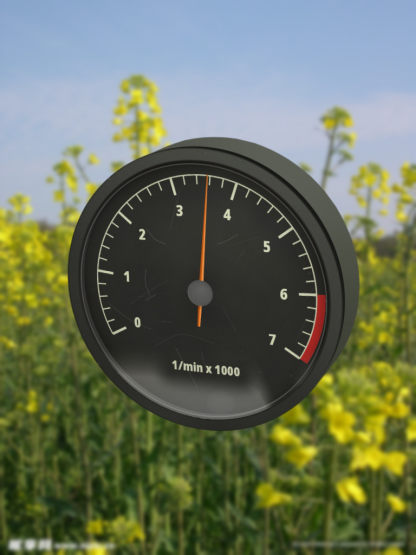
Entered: 3600 rpm
